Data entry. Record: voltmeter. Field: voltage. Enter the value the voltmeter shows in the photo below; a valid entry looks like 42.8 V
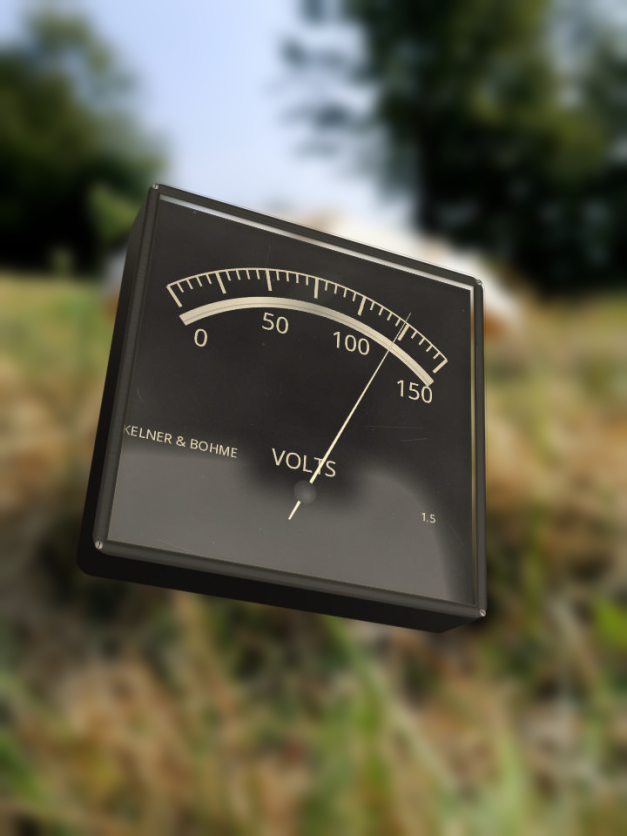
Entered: 122.5 V
